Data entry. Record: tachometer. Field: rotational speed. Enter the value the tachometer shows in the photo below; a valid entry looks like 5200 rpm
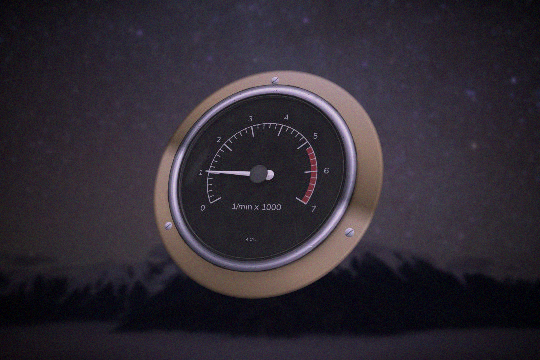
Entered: 1000 rpm
